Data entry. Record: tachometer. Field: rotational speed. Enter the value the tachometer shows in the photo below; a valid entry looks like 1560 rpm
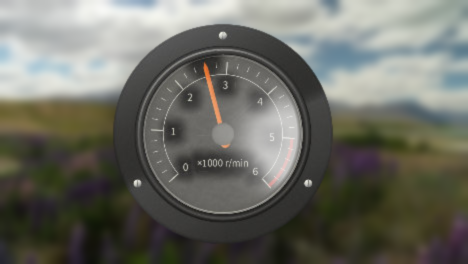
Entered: 2600 rpm
